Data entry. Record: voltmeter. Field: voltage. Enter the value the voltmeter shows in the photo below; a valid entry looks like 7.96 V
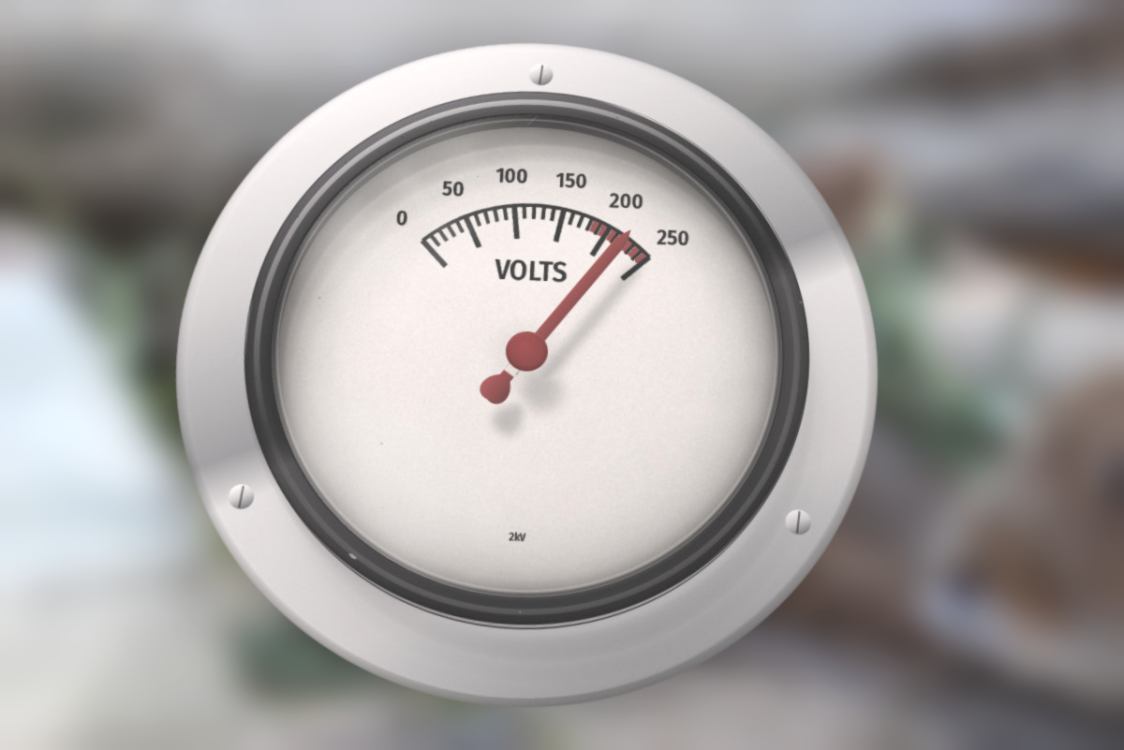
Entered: 220 V
